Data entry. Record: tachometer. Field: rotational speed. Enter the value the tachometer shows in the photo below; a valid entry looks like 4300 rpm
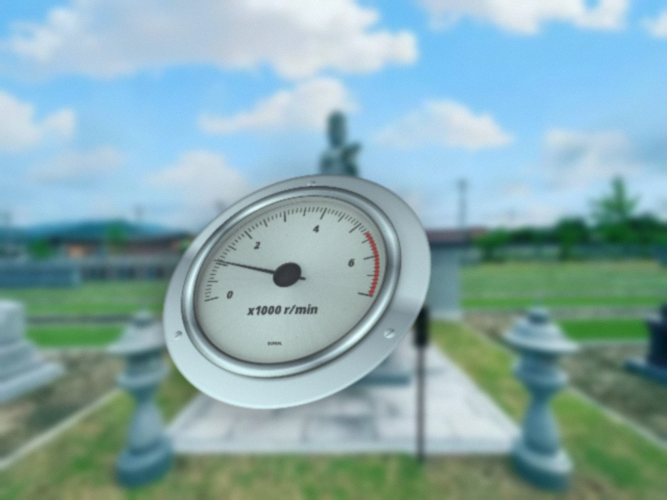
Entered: 1000 rpm
